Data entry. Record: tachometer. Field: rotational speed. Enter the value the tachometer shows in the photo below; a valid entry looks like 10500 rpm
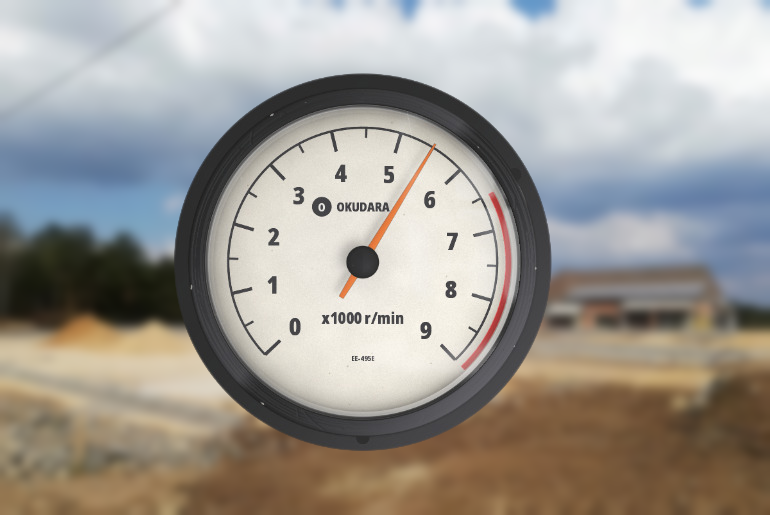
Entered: 5500 rpm
